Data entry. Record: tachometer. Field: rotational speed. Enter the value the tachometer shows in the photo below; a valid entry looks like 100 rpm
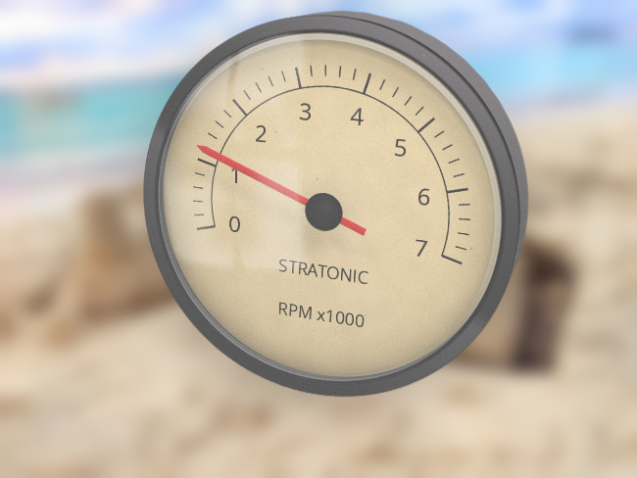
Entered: 1200 rpm
